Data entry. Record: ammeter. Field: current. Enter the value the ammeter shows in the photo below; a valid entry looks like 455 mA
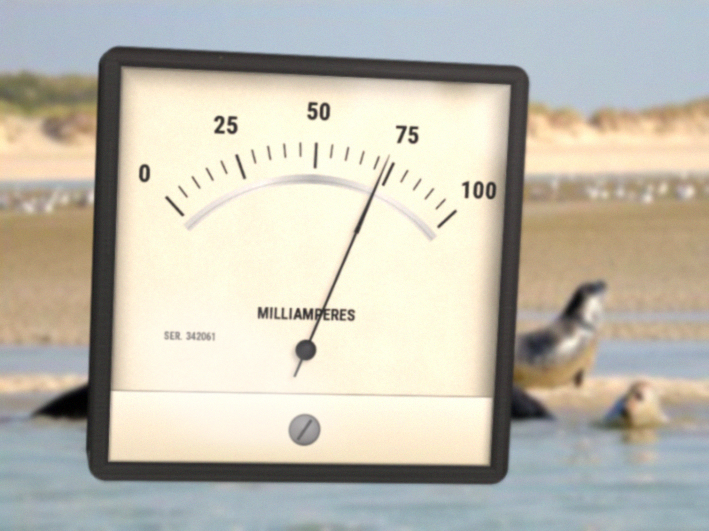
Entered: 72.5 mA
